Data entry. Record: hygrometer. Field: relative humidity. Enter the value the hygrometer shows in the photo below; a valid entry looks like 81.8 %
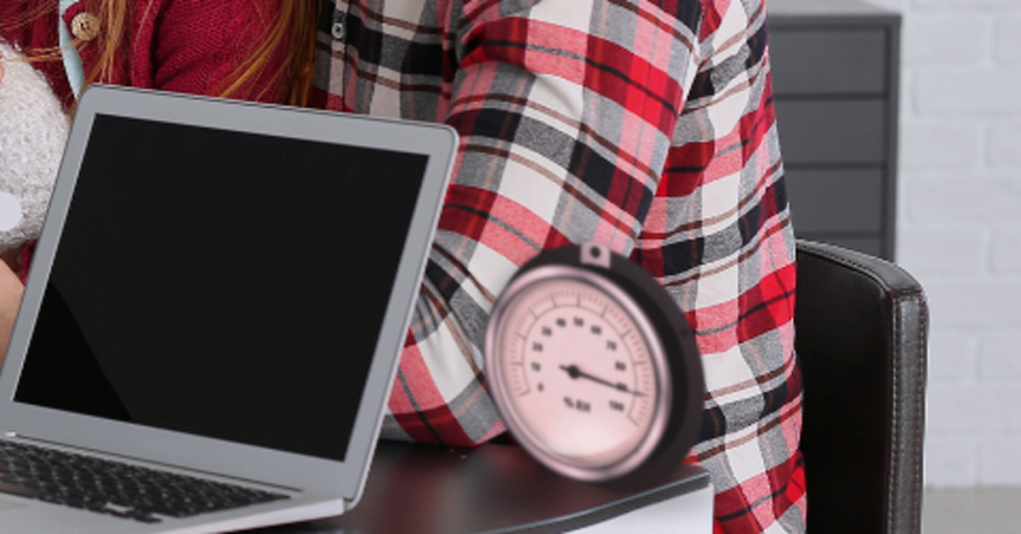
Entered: 90 %
